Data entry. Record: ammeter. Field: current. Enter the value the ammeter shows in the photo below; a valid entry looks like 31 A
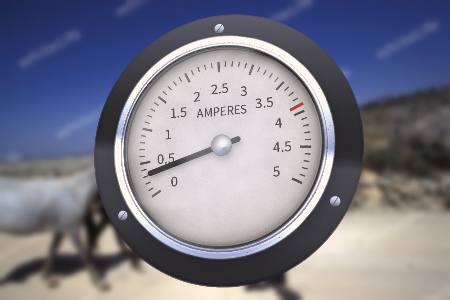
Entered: 0.3 A
